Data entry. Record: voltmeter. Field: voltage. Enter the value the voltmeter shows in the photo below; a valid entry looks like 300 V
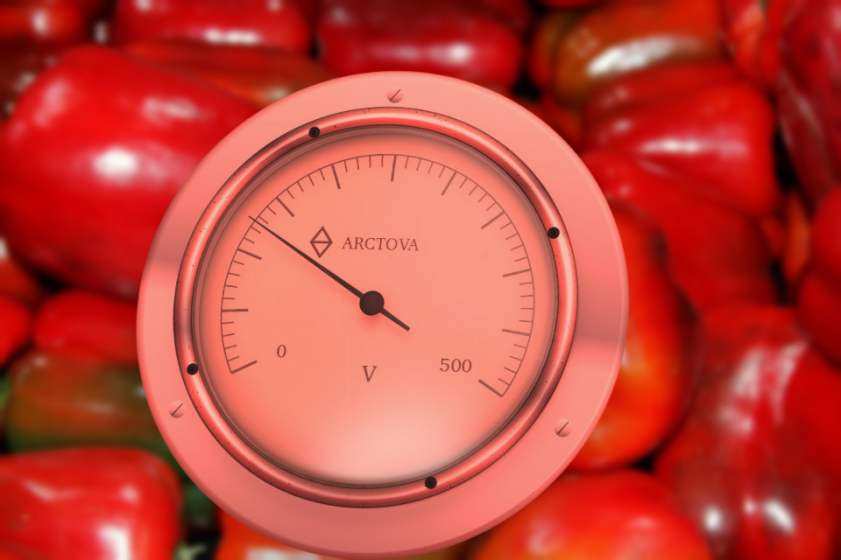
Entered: 125 V
